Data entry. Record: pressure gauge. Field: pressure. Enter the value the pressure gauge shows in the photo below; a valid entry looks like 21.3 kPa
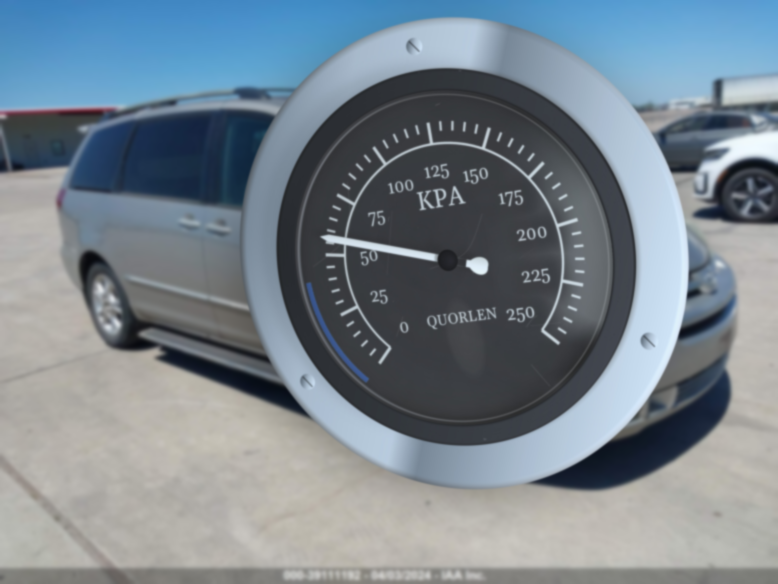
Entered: 57.5 kPa
